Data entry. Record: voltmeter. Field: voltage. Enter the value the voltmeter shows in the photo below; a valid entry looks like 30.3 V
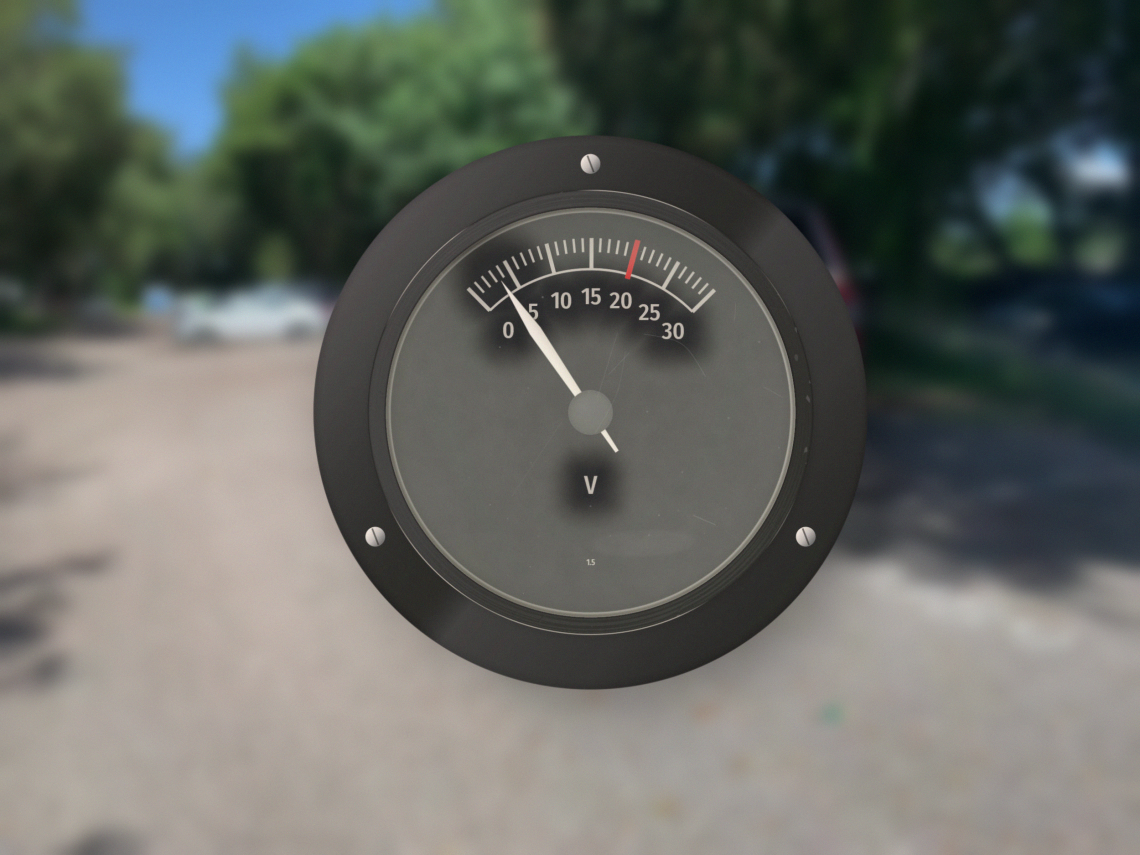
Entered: 3.5 V
